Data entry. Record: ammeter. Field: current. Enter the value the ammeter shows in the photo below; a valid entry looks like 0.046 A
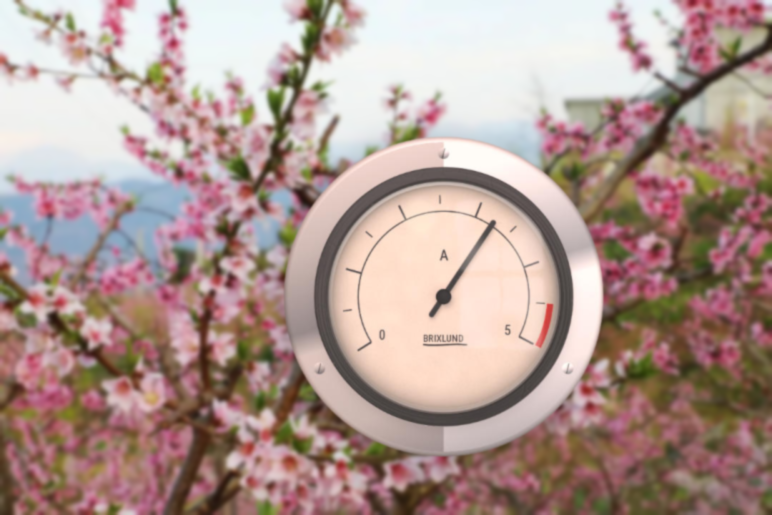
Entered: 3.25 A
